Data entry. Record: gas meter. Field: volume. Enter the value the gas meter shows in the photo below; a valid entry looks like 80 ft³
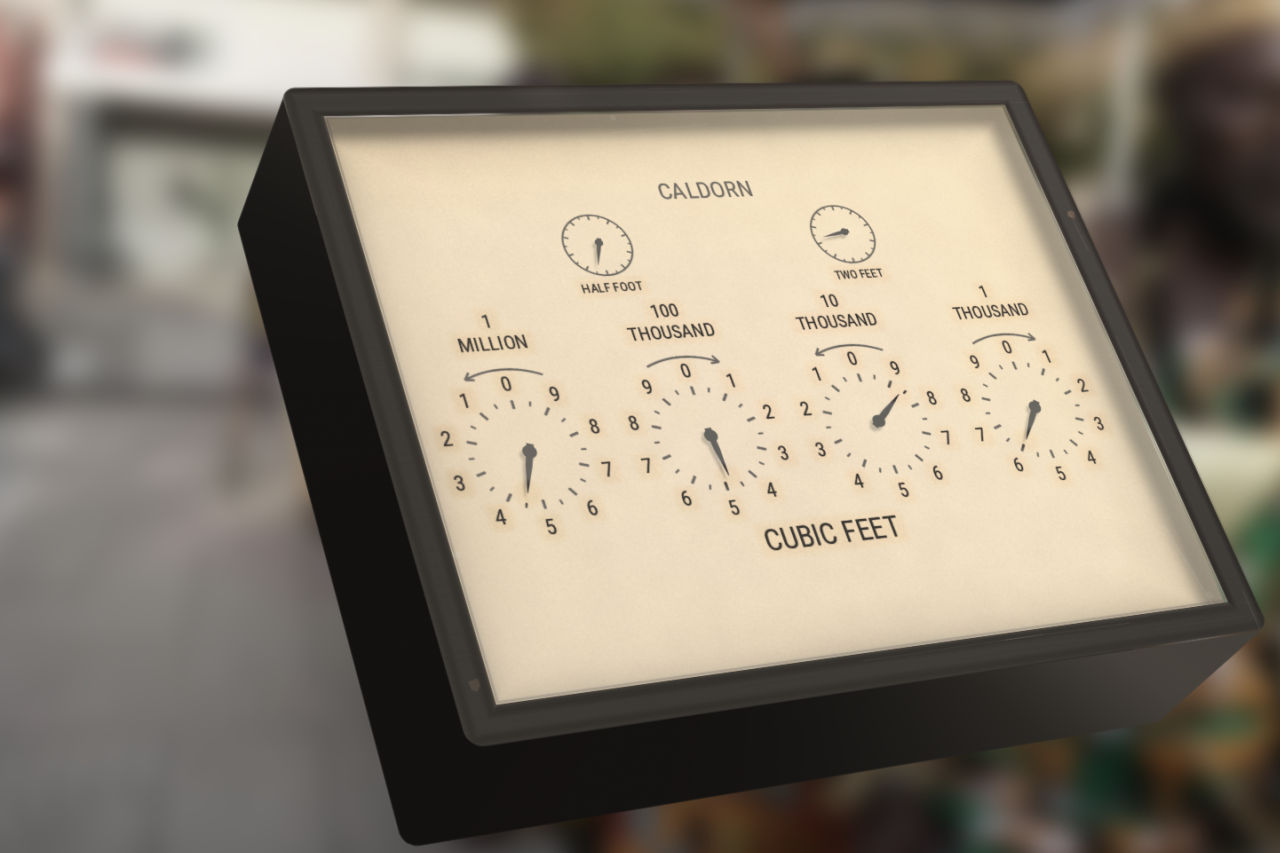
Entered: 448600 ft³
